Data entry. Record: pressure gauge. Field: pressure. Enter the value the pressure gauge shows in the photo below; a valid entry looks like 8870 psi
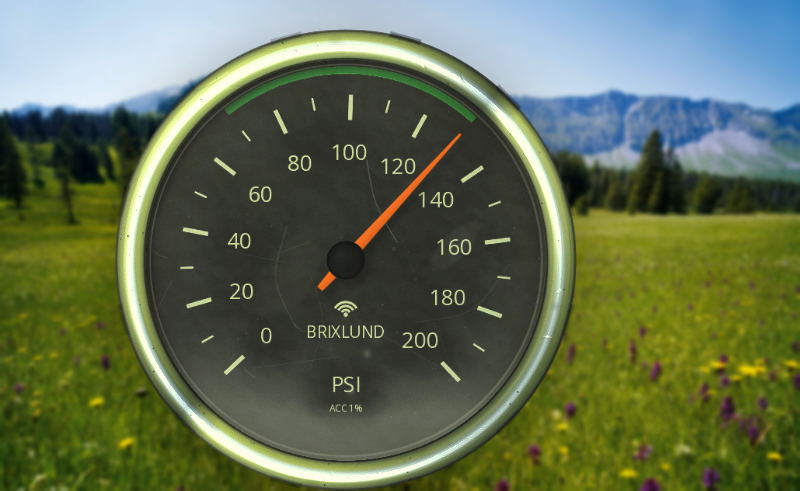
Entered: 130 psi
